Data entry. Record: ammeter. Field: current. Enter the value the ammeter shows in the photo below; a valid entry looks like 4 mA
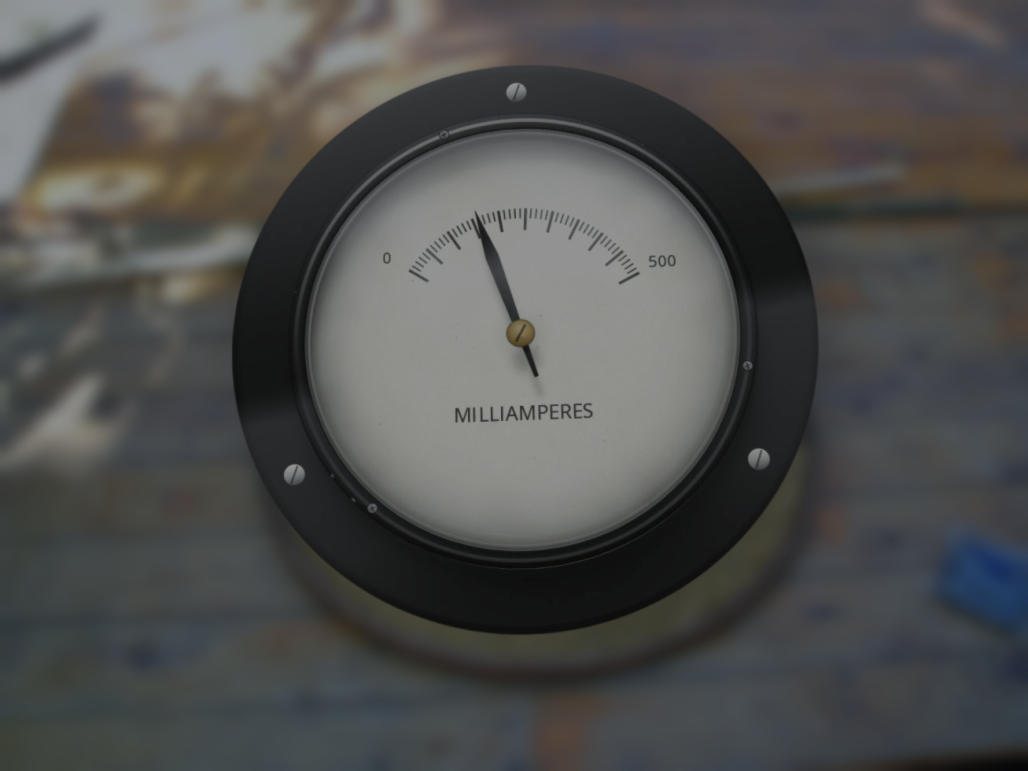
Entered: 160 mA
